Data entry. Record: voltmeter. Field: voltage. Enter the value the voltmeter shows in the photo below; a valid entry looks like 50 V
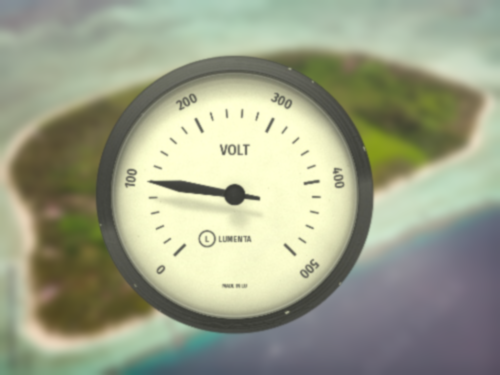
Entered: 100 V
